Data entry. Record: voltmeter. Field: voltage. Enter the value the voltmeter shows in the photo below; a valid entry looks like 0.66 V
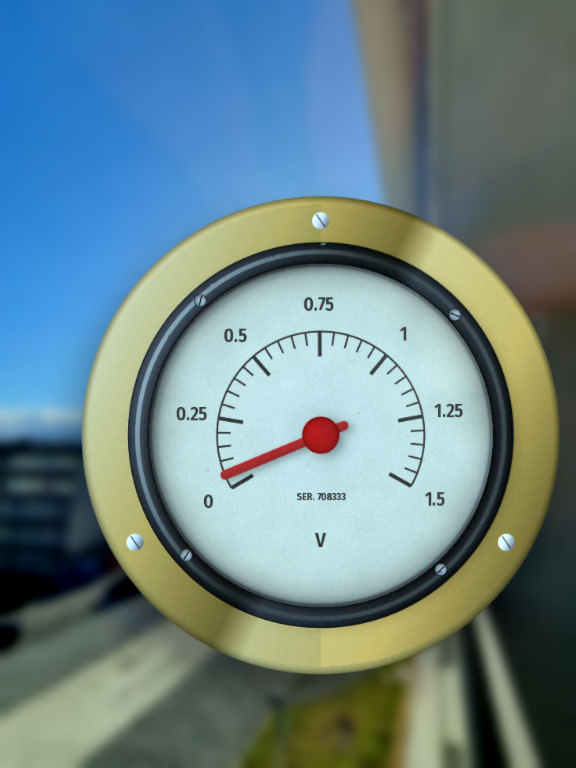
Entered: 0.05 V
